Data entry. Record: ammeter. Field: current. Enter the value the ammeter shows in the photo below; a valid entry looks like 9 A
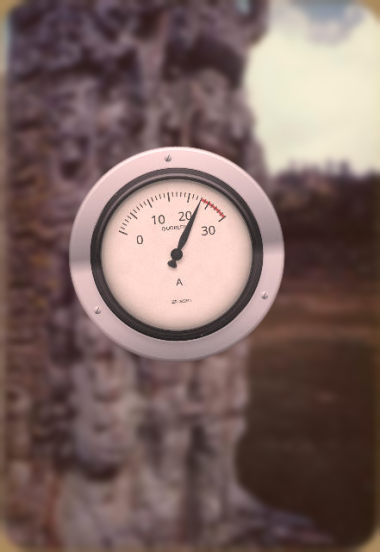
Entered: 23 A
